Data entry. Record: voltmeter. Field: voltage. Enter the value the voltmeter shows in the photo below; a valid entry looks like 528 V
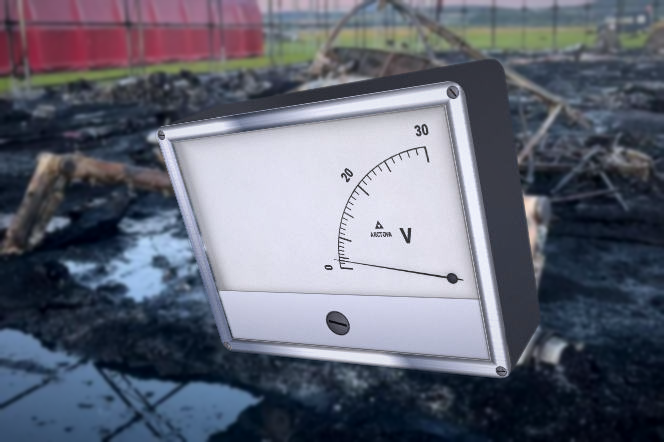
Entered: 5 V
